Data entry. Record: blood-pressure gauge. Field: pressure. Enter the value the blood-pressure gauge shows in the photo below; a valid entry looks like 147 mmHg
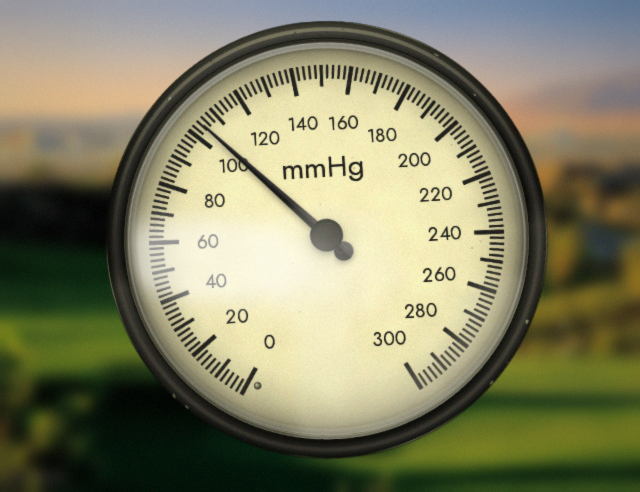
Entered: 104 mmHg
